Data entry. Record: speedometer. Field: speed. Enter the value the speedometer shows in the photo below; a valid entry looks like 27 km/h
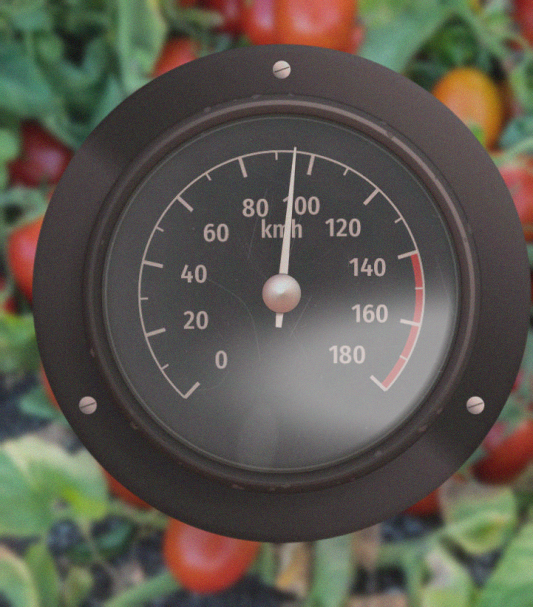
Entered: 95 km/h
